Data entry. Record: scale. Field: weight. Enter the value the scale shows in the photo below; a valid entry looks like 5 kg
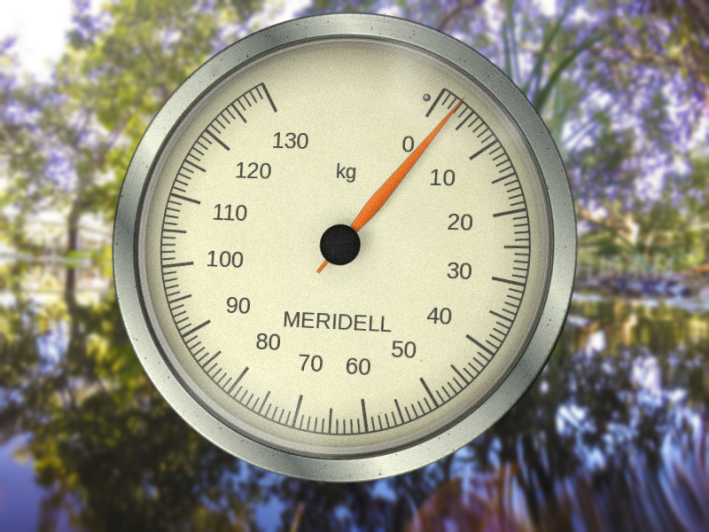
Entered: 3 kg
